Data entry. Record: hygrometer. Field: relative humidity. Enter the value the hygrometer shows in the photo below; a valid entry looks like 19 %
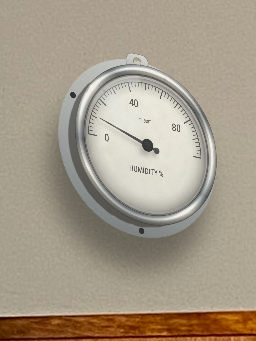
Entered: 10 %
